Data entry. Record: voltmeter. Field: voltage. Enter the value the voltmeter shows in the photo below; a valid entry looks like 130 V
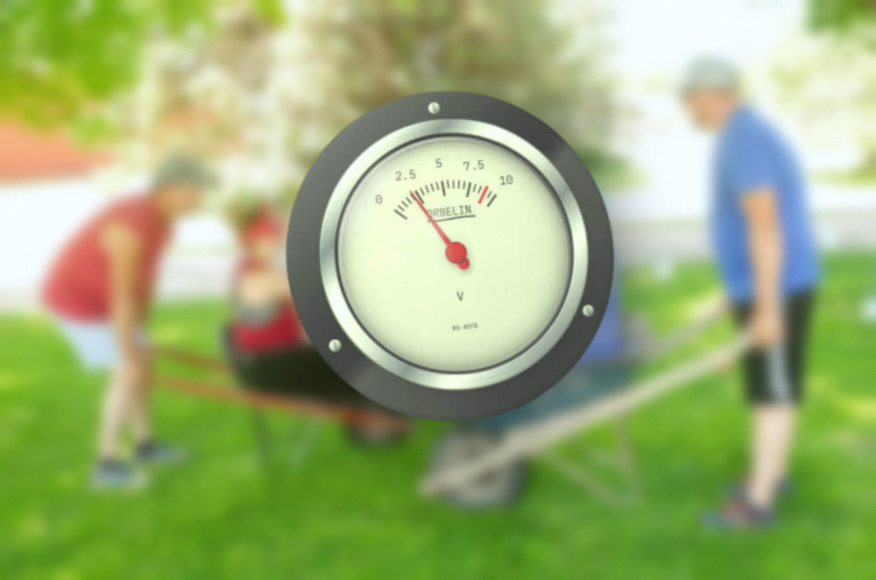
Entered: 2 V
